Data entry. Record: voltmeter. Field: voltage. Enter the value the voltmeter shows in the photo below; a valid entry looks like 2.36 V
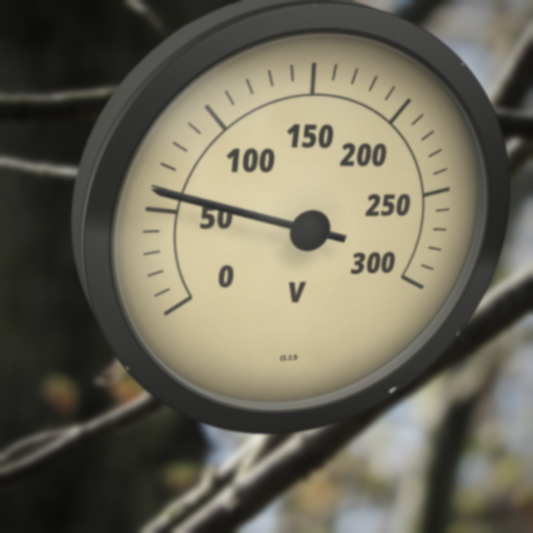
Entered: 60 V
